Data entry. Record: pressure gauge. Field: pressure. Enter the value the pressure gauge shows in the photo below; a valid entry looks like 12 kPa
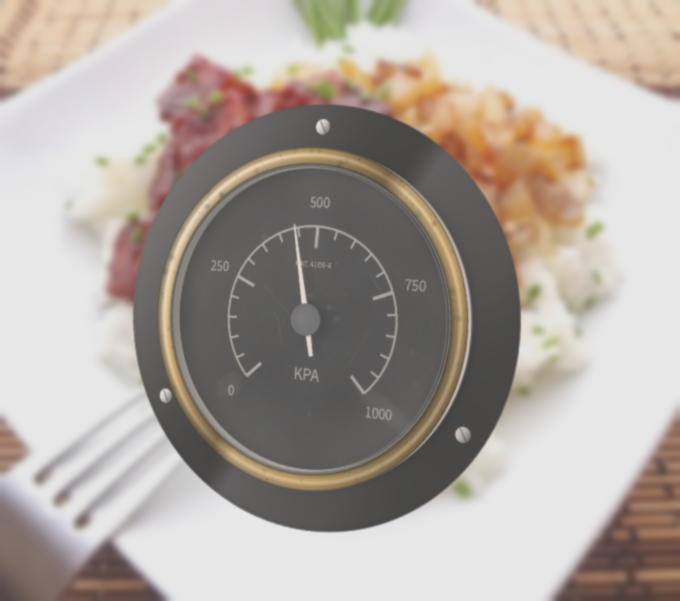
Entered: 450 kPa
